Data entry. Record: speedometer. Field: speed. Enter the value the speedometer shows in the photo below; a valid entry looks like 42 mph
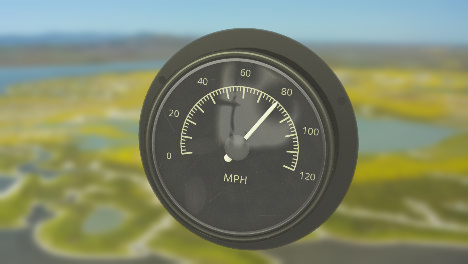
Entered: 80 mph
